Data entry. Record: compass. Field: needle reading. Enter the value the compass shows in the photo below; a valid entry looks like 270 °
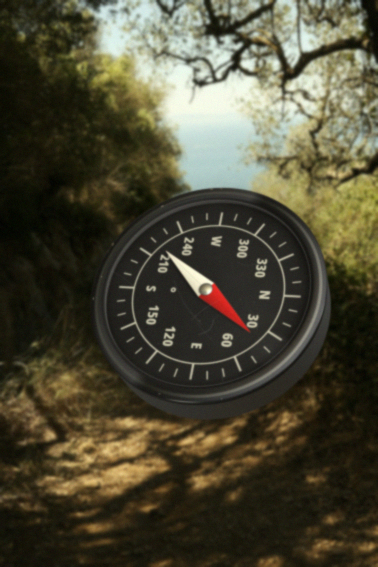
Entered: 40 °
